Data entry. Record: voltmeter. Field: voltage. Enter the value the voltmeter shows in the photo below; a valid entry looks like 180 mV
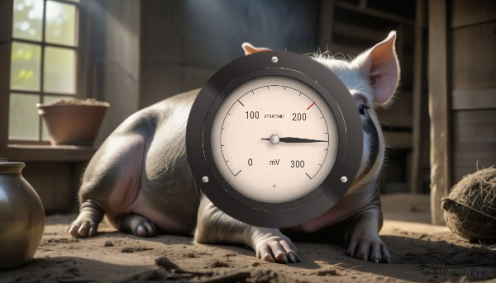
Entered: 250 mV
